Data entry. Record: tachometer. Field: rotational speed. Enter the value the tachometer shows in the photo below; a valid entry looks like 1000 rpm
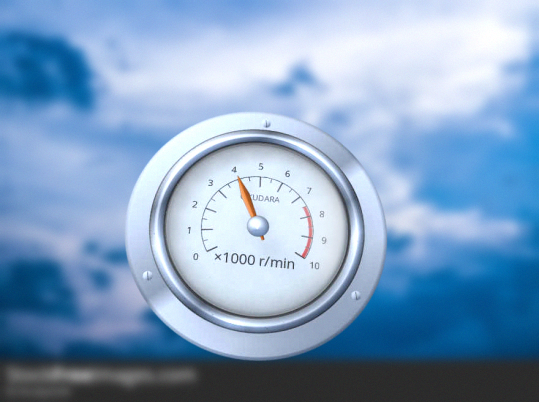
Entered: 4000 rpm
